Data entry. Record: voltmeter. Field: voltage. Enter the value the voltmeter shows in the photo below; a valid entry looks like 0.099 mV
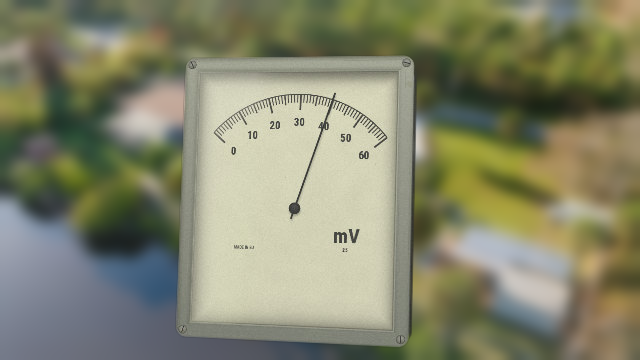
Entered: 40 mV
